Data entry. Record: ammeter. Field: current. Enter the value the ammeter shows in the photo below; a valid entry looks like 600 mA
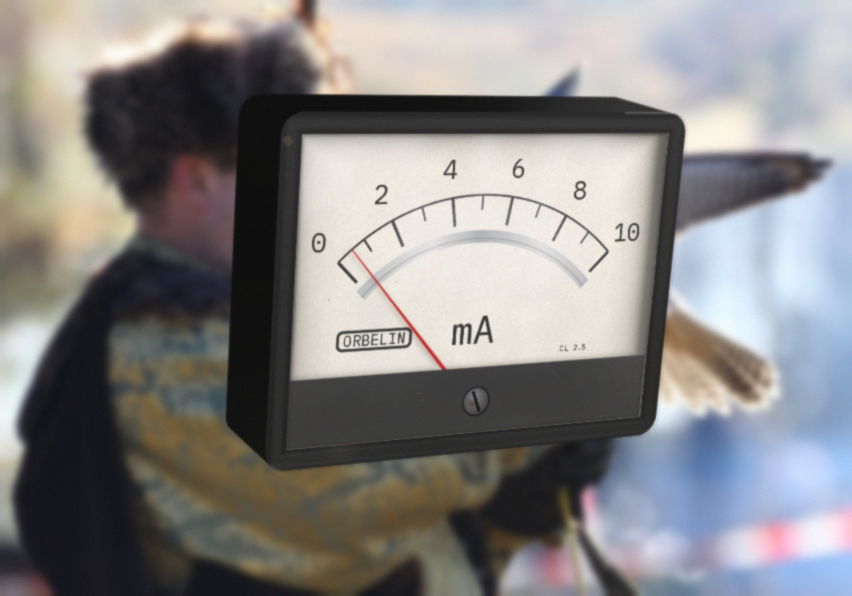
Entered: 0.5 mA
